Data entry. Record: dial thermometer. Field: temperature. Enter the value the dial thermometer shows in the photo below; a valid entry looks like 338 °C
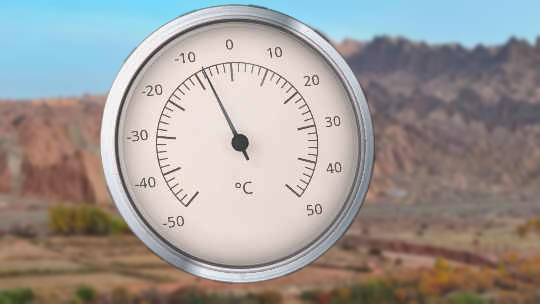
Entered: -8 °C
